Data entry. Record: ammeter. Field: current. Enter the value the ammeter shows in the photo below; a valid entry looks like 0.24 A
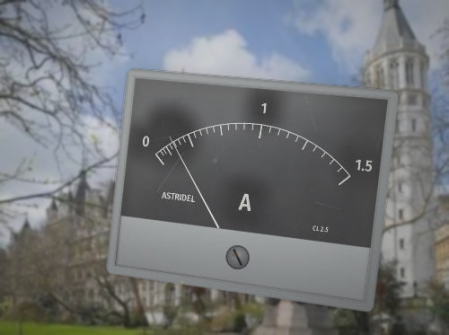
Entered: 0.35 A
